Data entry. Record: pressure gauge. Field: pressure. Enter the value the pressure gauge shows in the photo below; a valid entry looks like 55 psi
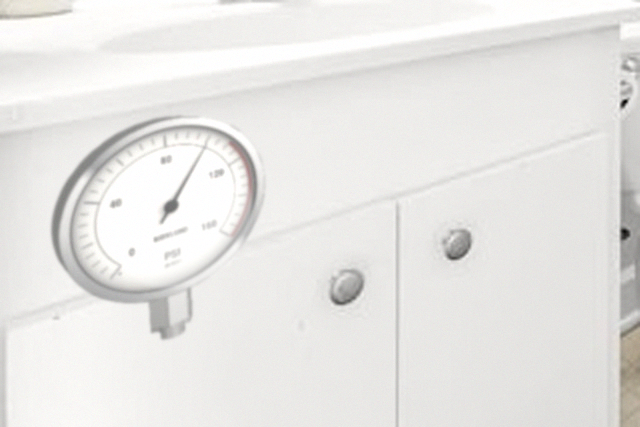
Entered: 100 psi
